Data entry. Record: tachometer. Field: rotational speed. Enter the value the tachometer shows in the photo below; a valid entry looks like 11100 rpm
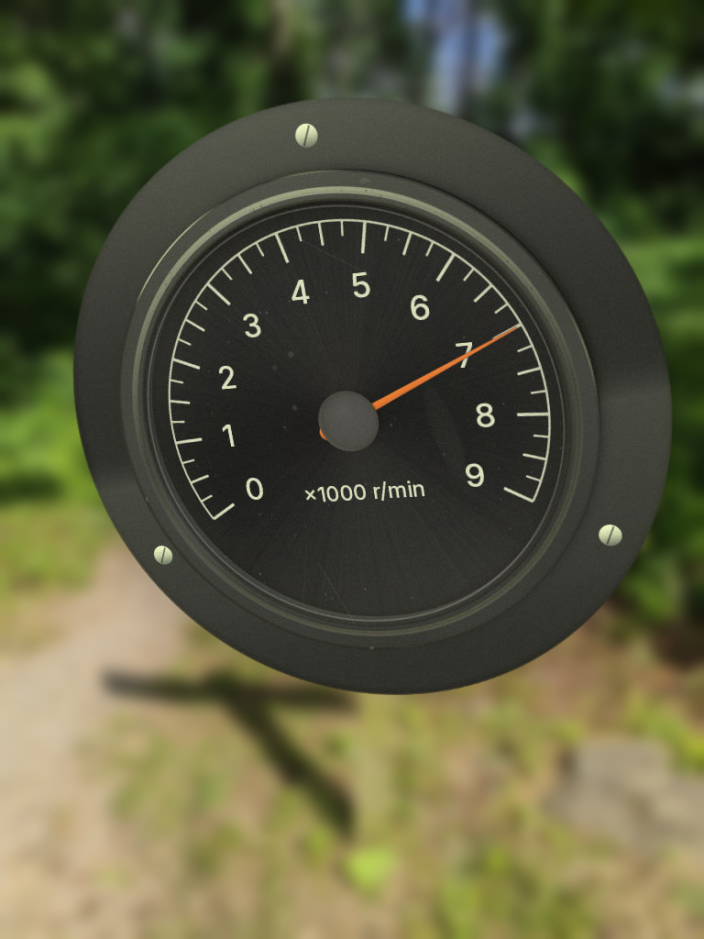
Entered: 7000 rpm
